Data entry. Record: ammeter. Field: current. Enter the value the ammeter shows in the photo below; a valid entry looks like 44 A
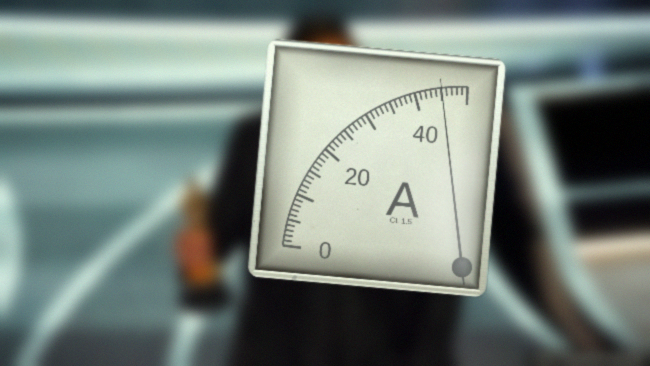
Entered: 45 A
